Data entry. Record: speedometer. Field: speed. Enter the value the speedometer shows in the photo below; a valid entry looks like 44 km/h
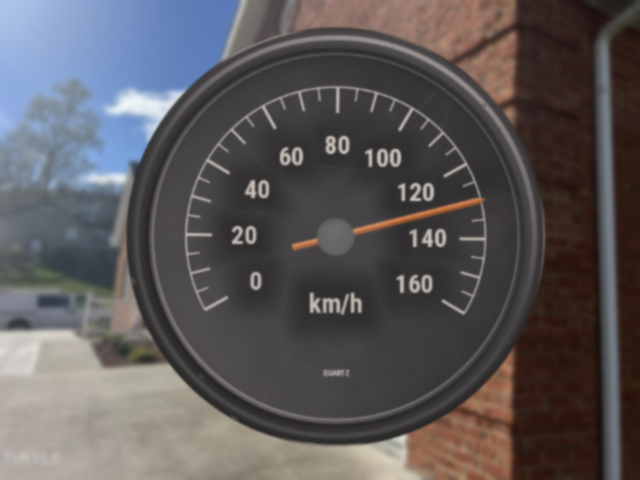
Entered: 130 km/h
